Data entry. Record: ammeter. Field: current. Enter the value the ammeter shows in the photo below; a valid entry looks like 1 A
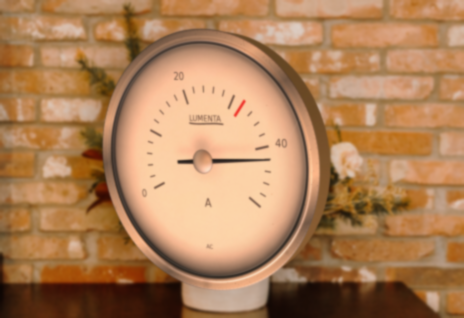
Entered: 42 A
